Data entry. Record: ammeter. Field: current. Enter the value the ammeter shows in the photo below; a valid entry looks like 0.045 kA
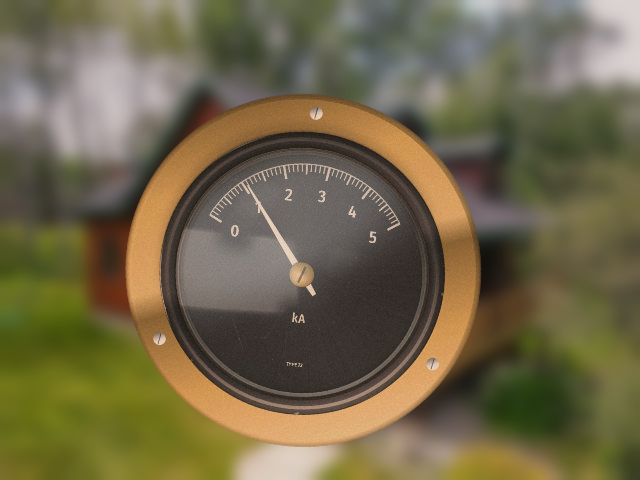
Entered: 1.1 kA
